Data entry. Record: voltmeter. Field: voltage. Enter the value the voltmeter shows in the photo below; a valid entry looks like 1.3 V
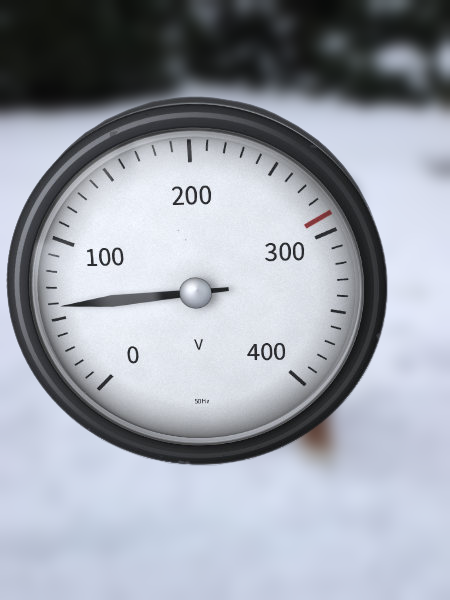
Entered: 60 V
